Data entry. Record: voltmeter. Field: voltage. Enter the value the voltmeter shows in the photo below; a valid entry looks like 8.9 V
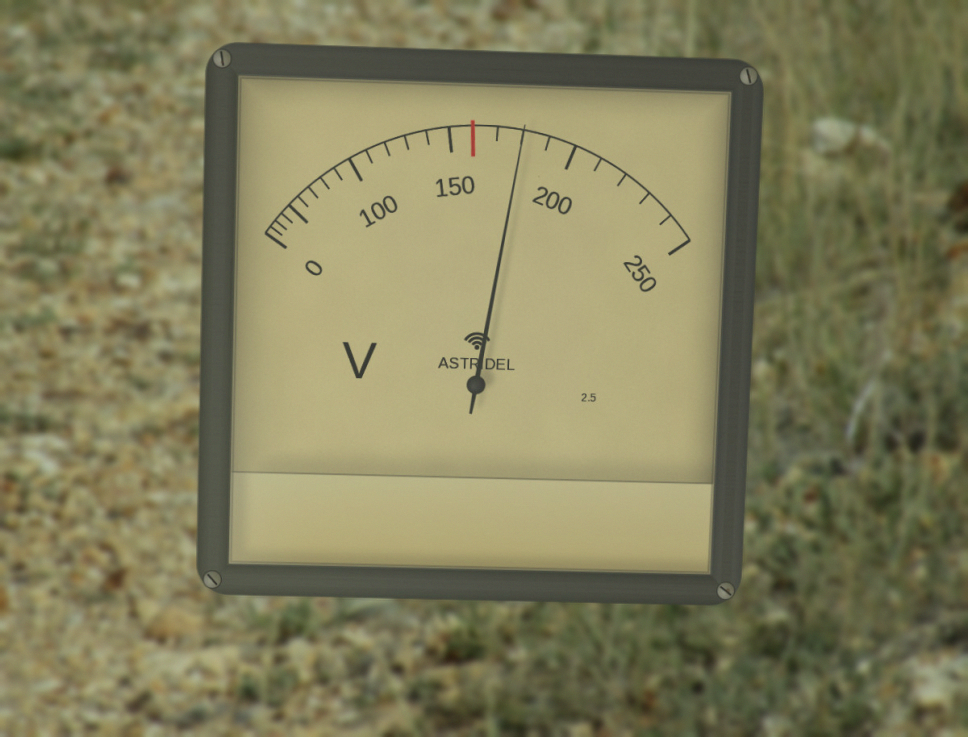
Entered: 180 V
